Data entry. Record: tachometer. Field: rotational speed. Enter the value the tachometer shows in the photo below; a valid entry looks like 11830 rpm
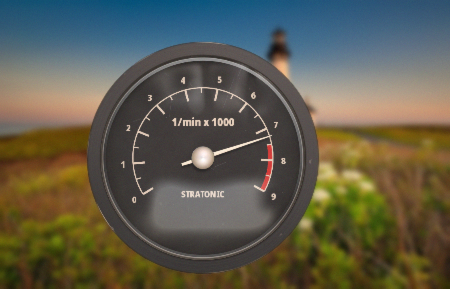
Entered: 7250 rpm
